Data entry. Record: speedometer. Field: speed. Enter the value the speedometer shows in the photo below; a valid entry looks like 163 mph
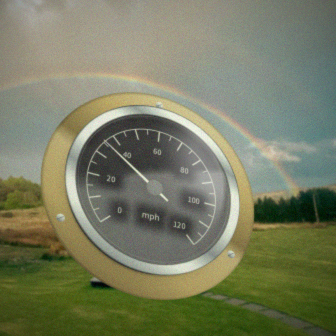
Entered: 35 mph
